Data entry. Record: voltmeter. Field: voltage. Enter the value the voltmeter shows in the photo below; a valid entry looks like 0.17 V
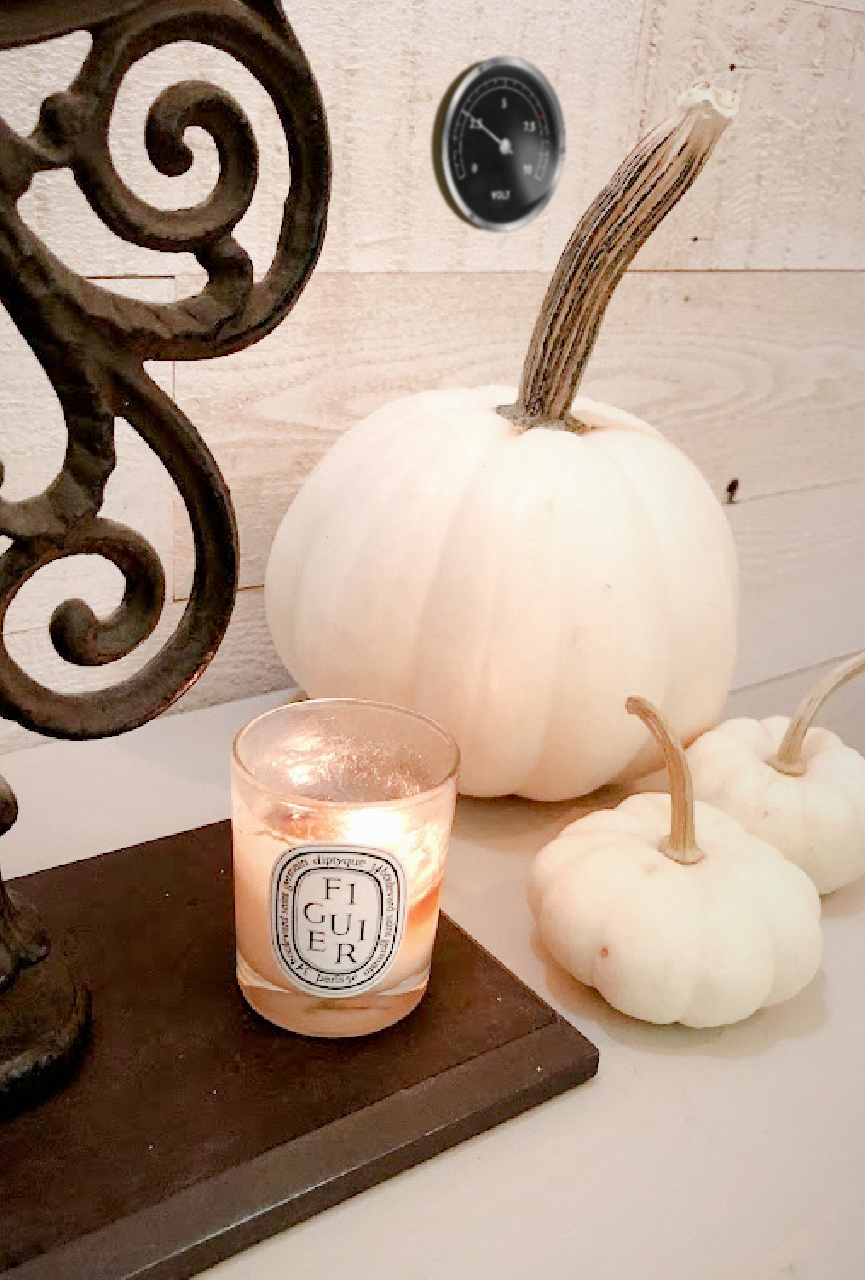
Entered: 2.5 V
